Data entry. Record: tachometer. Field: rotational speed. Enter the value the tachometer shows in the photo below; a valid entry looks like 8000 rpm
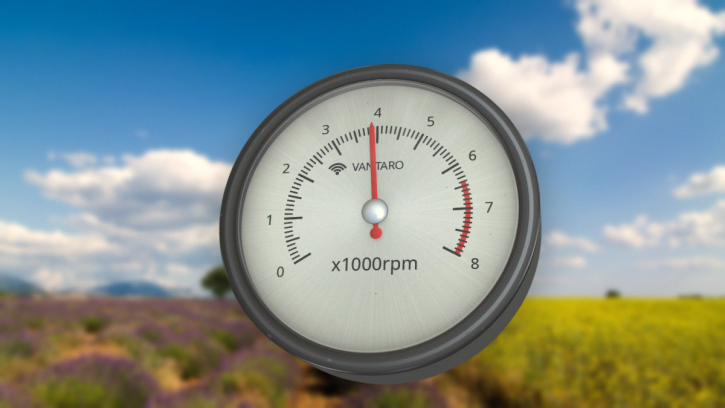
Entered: 3900 rpm
